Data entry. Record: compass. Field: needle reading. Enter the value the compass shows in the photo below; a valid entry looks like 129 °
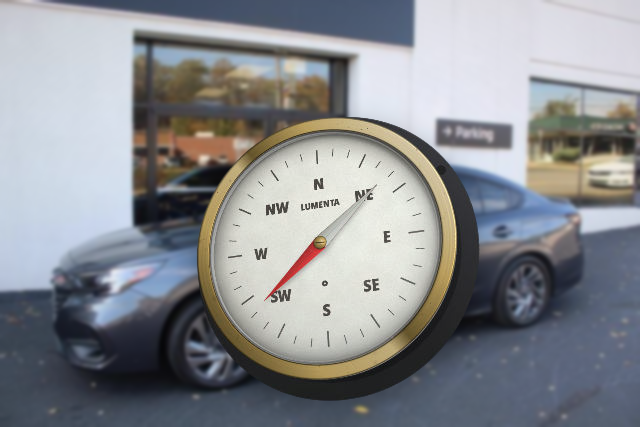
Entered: 230 °
